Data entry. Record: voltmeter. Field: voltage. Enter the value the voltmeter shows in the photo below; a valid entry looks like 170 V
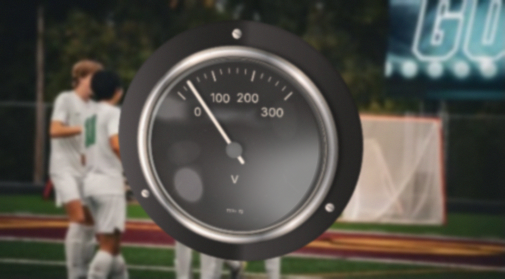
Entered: 40 V
